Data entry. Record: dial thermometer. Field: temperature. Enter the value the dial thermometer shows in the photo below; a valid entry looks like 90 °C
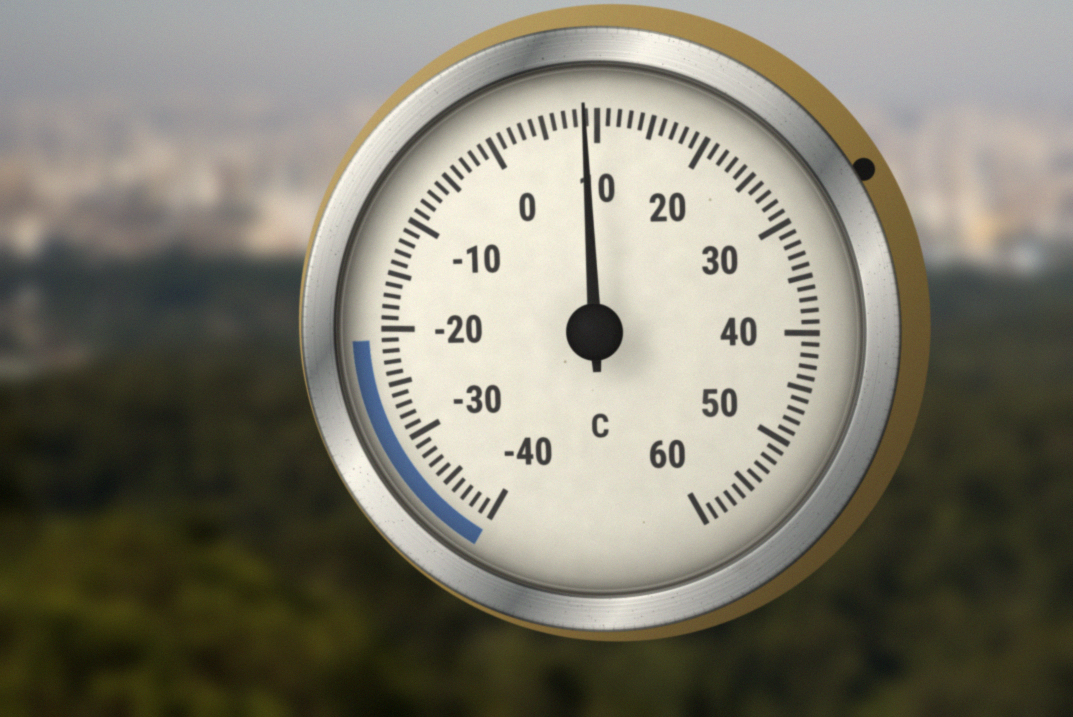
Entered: 9 °C
